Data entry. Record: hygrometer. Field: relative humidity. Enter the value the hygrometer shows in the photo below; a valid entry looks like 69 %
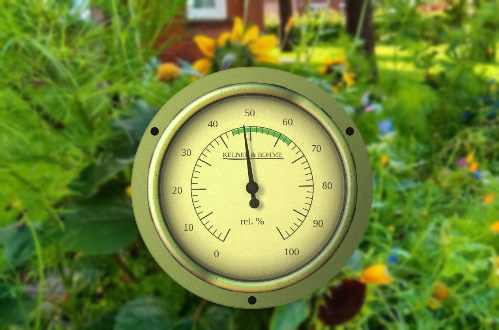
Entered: 48 %
